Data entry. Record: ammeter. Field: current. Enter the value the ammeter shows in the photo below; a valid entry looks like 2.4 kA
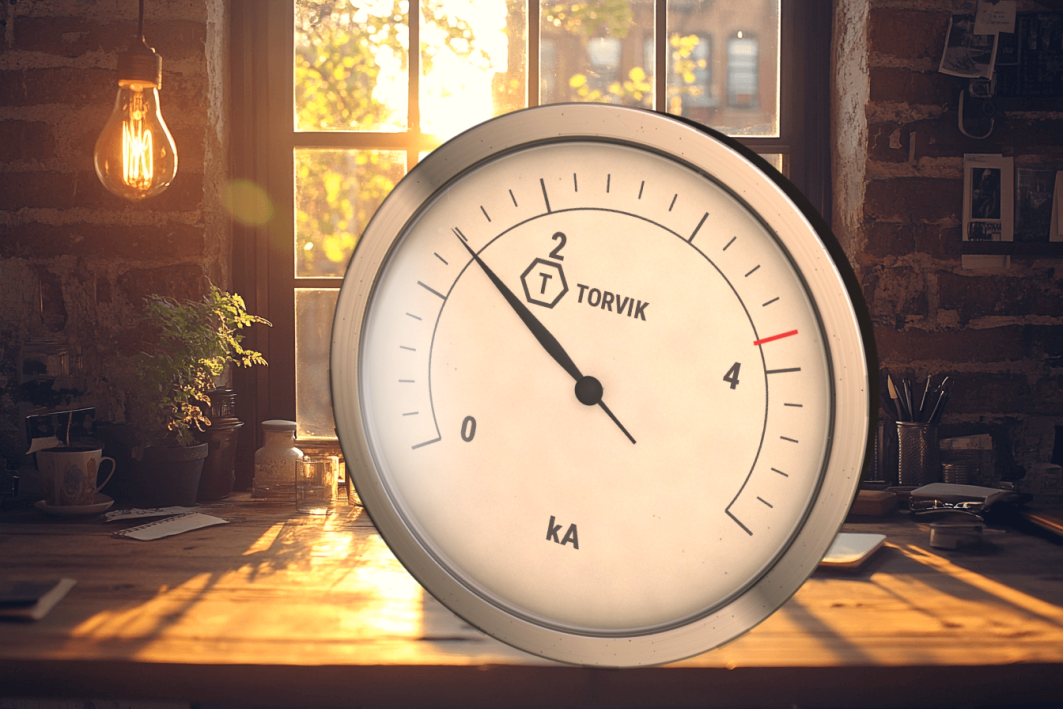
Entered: 1.4 kA
